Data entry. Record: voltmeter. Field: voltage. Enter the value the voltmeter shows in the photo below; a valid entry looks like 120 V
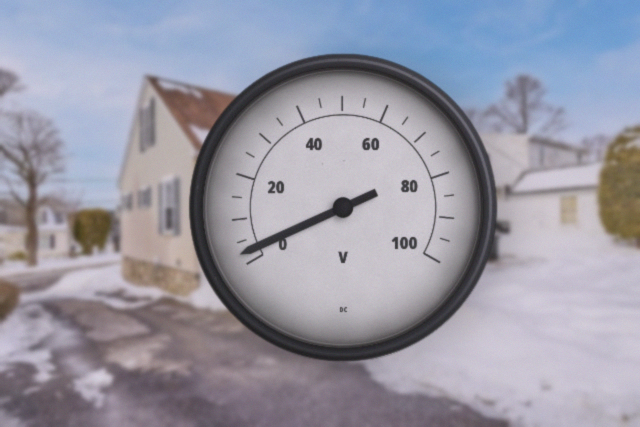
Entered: 2.5 V
